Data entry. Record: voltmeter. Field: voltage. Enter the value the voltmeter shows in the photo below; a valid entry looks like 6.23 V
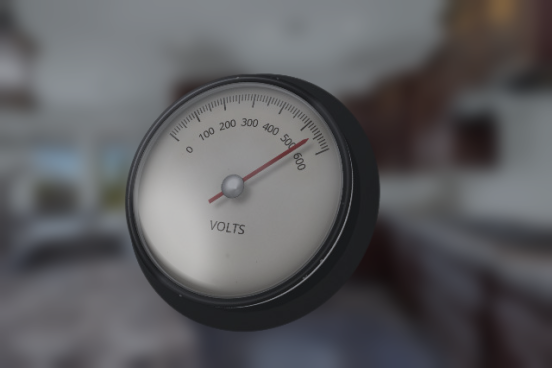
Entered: 550 V
